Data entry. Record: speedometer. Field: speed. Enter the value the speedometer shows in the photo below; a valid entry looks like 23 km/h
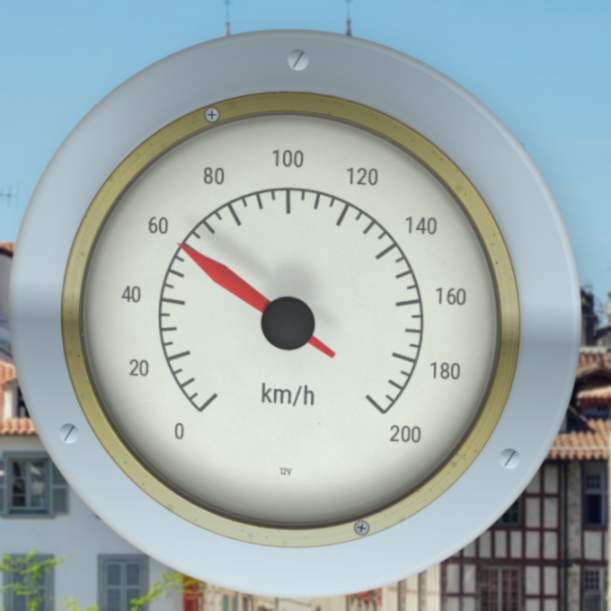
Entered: 60 km/h
